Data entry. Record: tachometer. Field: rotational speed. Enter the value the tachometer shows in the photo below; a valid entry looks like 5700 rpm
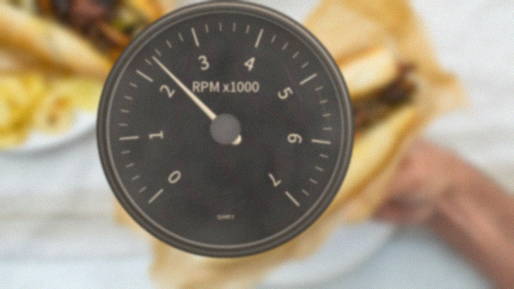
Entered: 2300 rpm
